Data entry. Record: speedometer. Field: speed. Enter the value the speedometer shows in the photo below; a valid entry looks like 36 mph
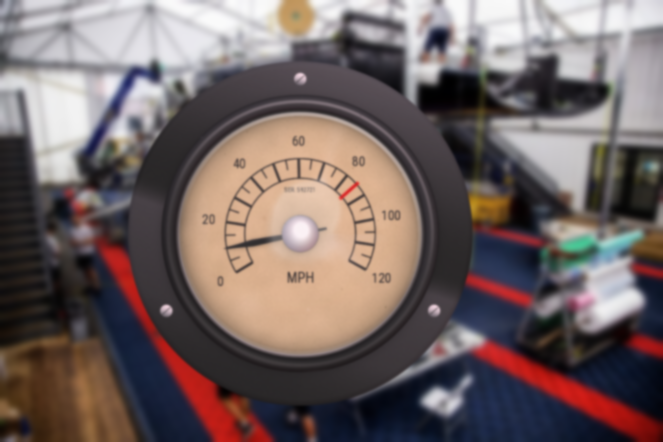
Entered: 10 mph
